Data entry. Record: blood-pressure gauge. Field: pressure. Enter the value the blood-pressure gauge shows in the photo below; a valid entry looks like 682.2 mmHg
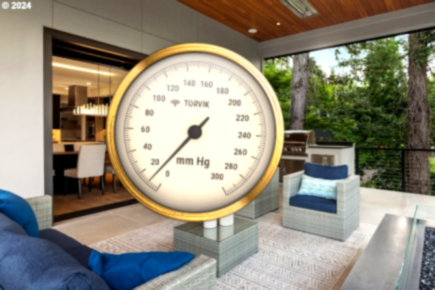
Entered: 10 mmHg
